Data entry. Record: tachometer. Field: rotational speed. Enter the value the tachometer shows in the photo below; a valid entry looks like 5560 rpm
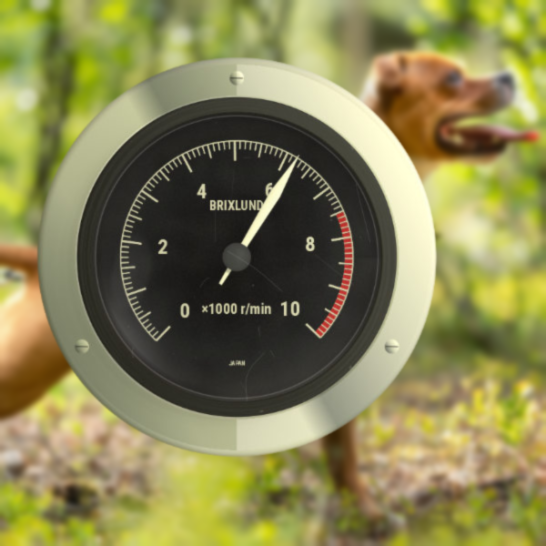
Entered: 6200 rpm
